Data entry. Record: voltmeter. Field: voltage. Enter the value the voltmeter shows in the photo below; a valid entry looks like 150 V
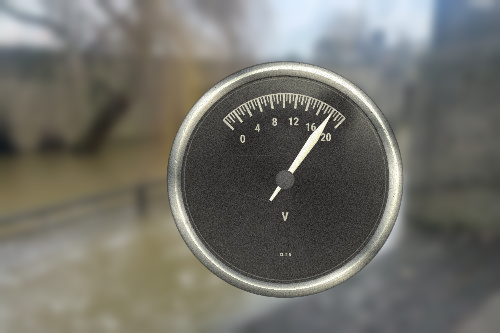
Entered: 18 V
